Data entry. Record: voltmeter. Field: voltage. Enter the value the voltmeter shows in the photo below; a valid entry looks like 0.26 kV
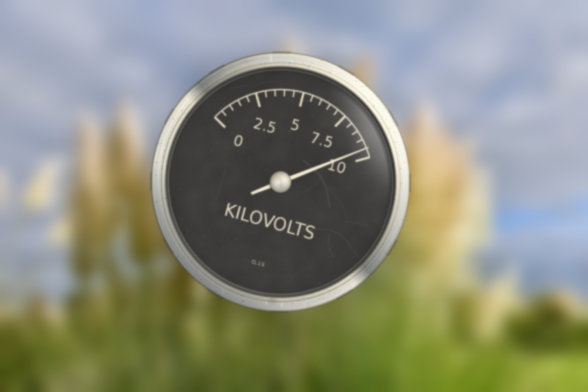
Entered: 9.5 kV
